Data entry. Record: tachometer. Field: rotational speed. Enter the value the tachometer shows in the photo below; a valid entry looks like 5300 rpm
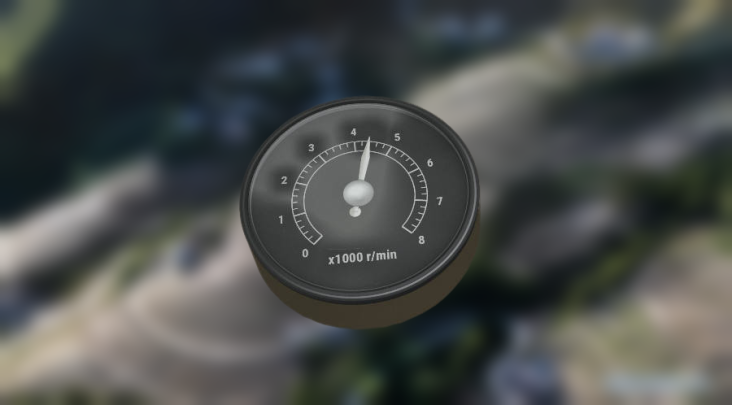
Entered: 4400 rpm
